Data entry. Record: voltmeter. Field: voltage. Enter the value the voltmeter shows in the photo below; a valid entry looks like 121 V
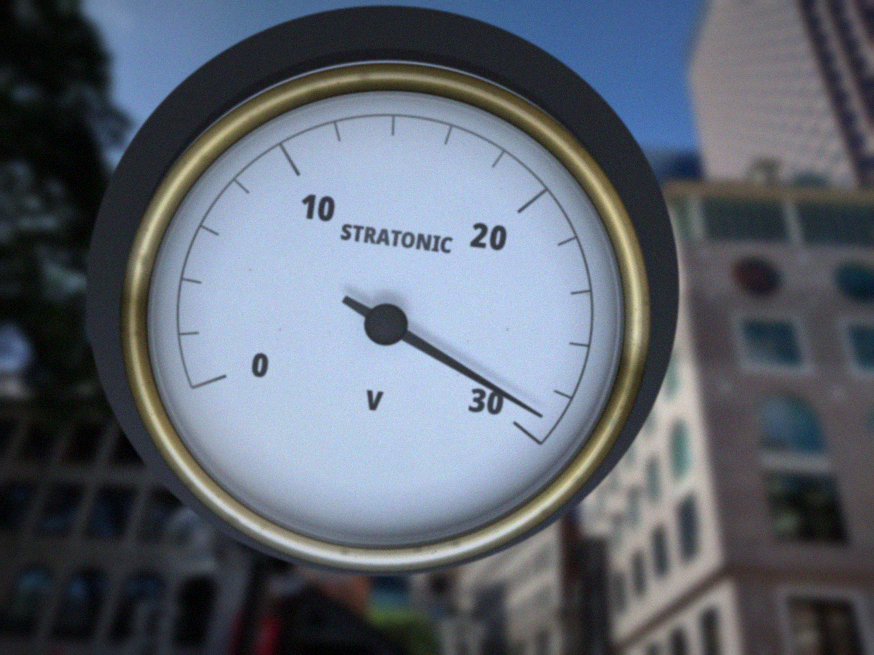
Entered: 29 V
